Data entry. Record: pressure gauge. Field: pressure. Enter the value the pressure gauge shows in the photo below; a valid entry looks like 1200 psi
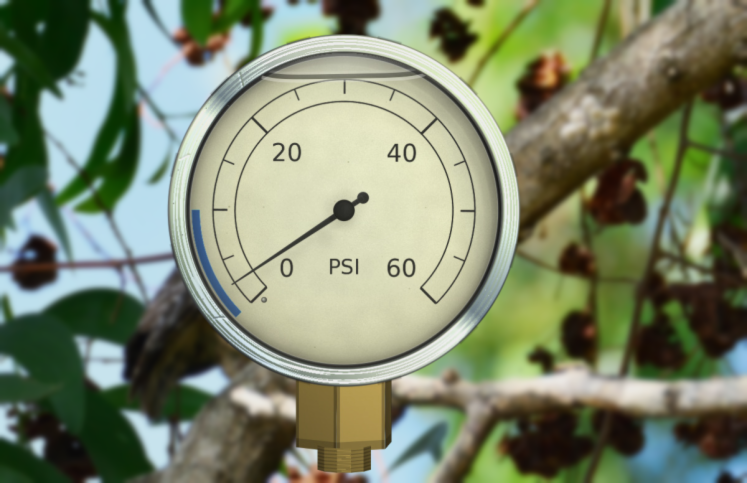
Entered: 2.5 psi
